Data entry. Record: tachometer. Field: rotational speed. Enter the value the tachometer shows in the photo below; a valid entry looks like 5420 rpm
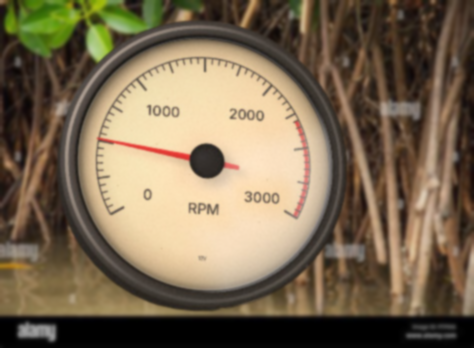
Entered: 500 rpm
